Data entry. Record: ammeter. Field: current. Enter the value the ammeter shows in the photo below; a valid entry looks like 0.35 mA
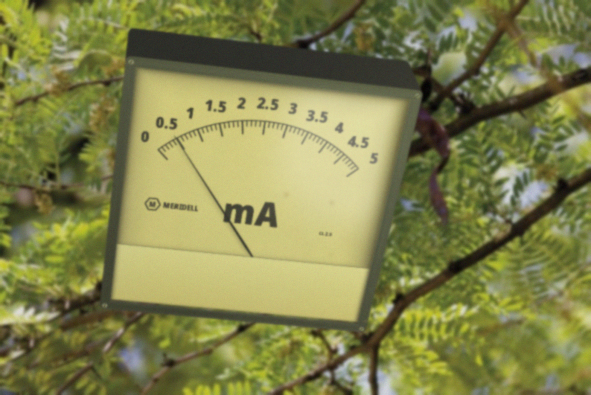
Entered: 0.5 mA
